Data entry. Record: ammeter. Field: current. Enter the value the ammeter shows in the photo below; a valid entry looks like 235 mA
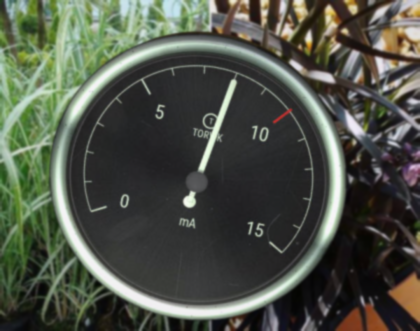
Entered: 8 mA
